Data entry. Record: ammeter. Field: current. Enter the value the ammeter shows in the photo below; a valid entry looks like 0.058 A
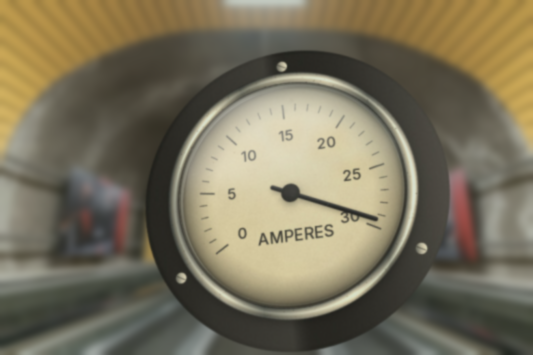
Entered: 29.5 A
